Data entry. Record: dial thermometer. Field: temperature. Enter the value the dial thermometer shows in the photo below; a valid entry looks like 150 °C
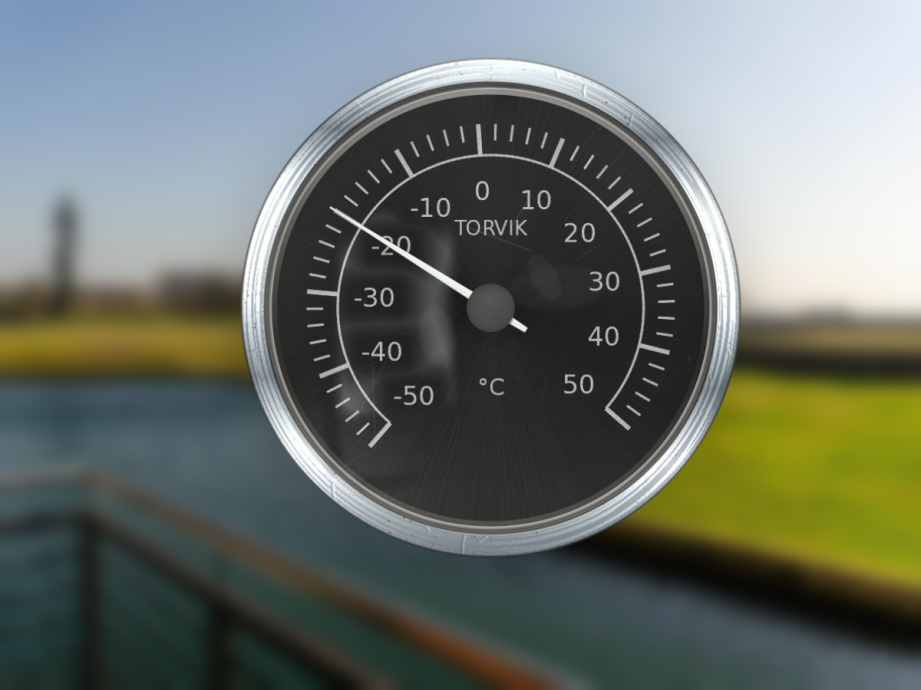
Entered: -20 °C
